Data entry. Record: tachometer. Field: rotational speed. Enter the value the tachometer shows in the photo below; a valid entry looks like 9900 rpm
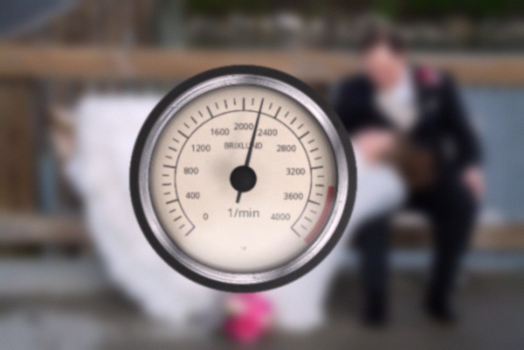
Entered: 2200 rpm
